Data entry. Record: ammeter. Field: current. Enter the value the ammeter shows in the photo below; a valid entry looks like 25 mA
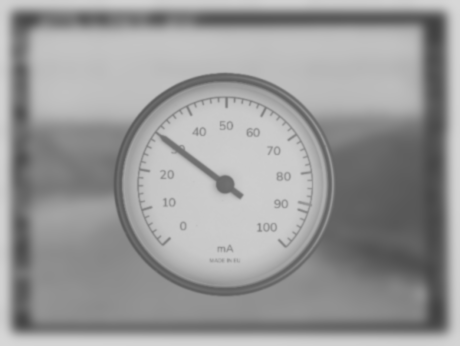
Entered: 30 mA
